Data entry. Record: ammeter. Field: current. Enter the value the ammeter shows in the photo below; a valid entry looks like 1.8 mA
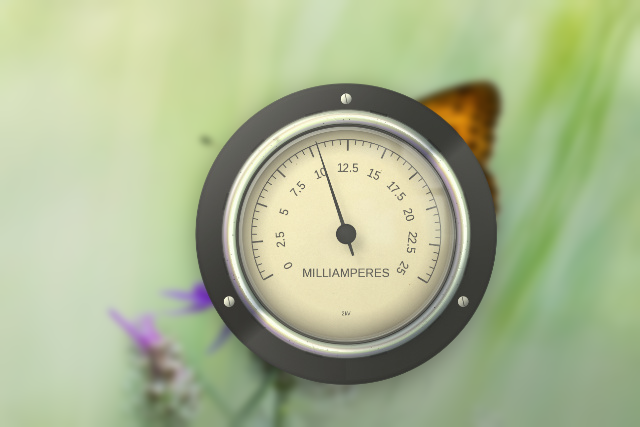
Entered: 10.5 mA
